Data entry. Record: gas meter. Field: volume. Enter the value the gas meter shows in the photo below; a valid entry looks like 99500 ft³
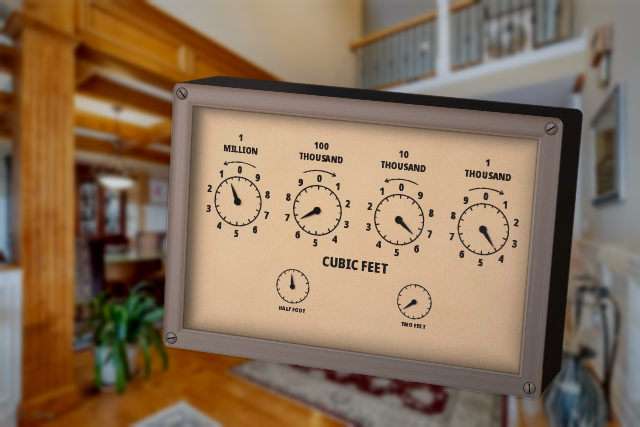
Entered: 66400 ft³
